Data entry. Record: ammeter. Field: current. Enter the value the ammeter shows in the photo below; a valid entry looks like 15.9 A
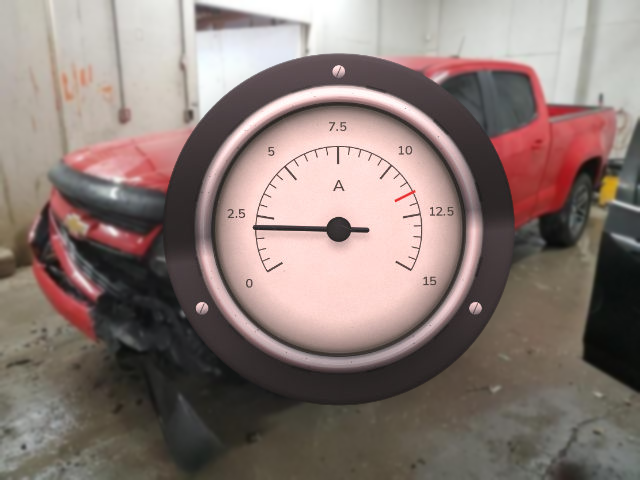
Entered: 2 A
